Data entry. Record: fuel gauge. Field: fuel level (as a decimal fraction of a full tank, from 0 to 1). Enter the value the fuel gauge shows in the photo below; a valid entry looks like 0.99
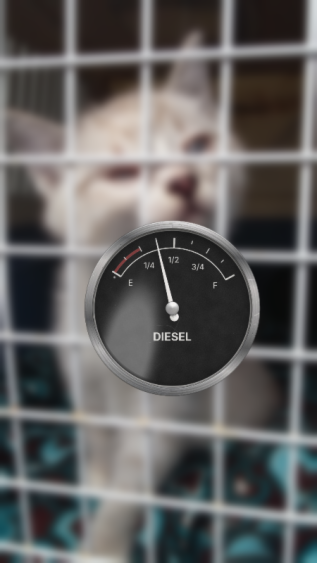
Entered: 0.375
